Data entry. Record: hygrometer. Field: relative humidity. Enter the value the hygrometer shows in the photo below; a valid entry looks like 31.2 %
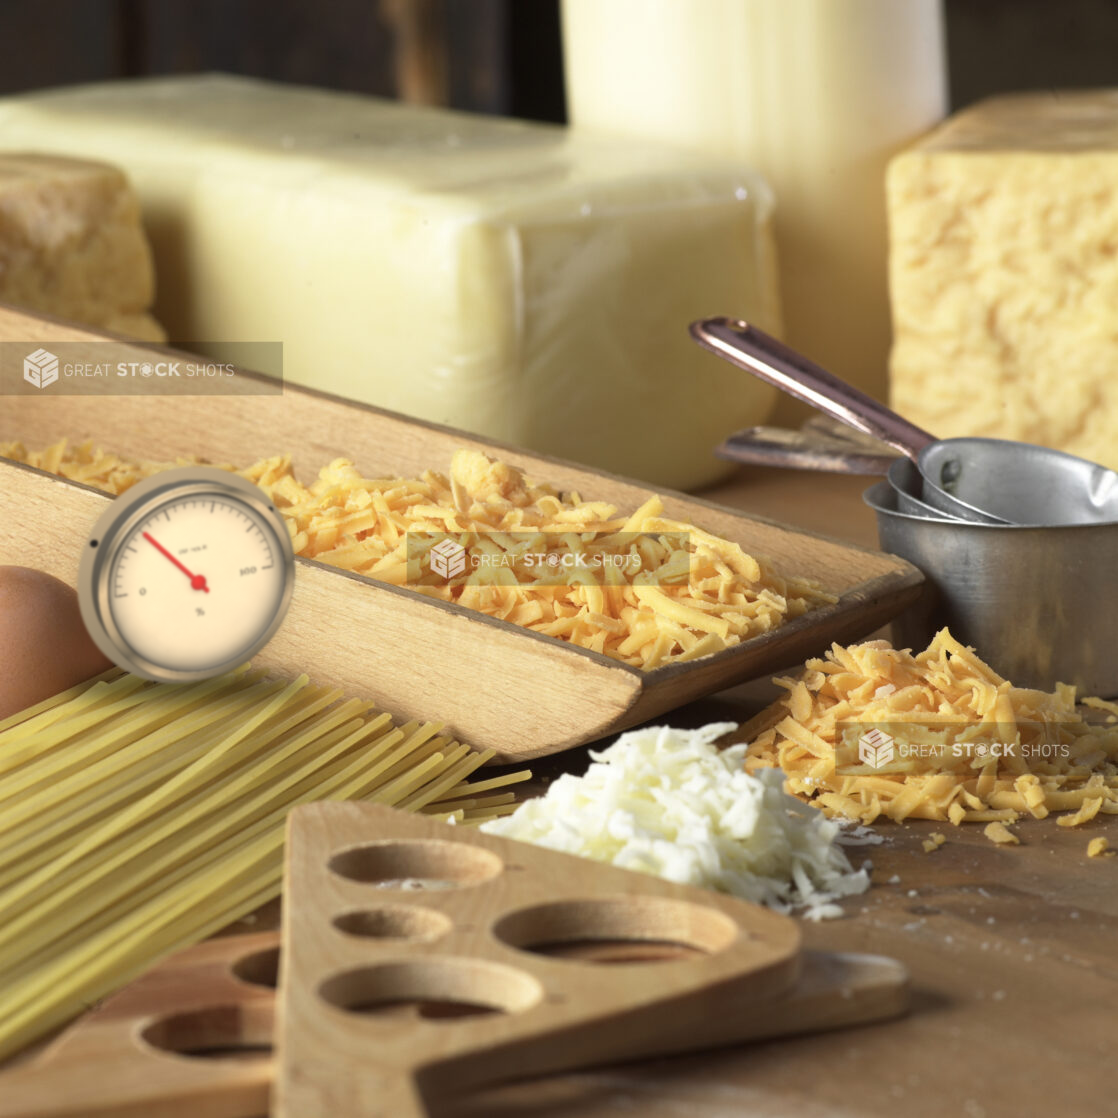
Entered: 28 %
